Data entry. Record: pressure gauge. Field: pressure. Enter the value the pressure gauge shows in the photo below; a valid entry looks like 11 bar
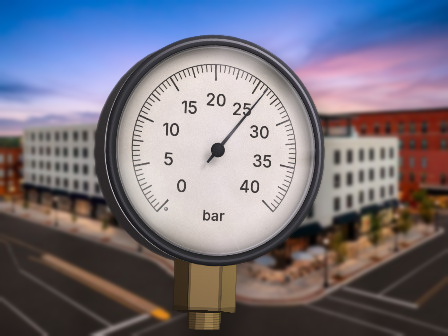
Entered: 26 bar
